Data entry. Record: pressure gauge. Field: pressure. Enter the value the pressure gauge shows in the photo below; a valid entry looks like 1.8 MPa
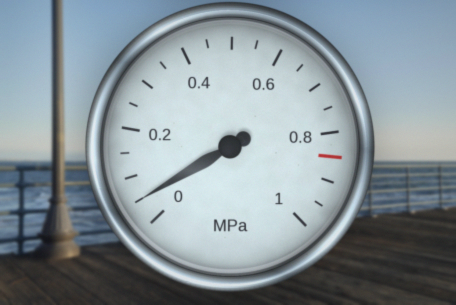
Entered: 0.05 MPa
